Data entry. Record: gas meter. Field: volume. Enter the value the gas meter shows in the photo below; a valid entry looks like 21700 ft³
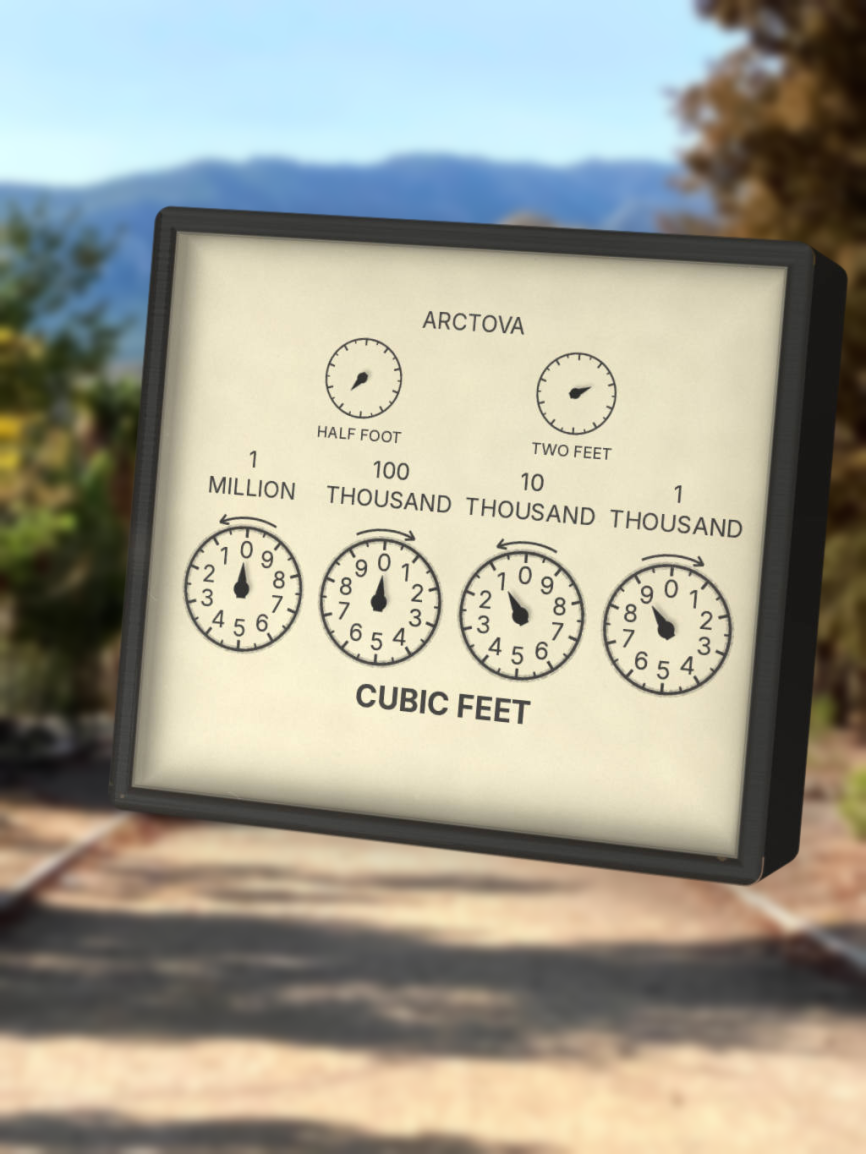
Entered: 900 ft³
